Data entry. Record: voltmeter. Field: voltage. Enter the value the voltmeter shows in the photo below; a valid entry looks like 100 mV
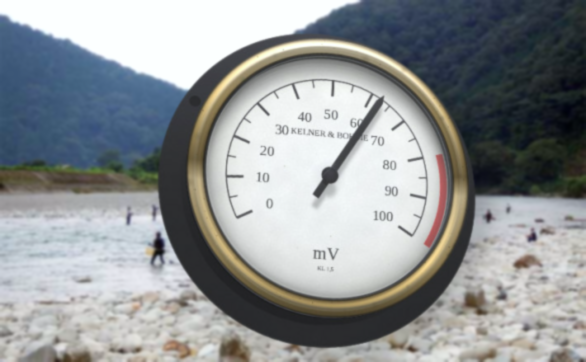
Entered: 62.5 mV
